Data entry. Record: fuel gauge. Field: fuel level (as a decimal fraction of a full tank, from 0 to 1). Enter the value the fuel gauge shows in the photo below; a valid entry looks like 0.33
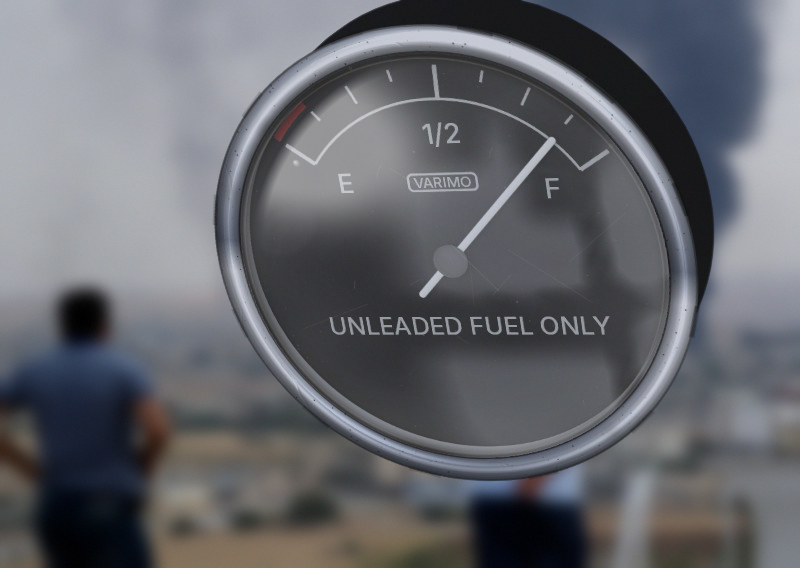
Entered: 0.875
